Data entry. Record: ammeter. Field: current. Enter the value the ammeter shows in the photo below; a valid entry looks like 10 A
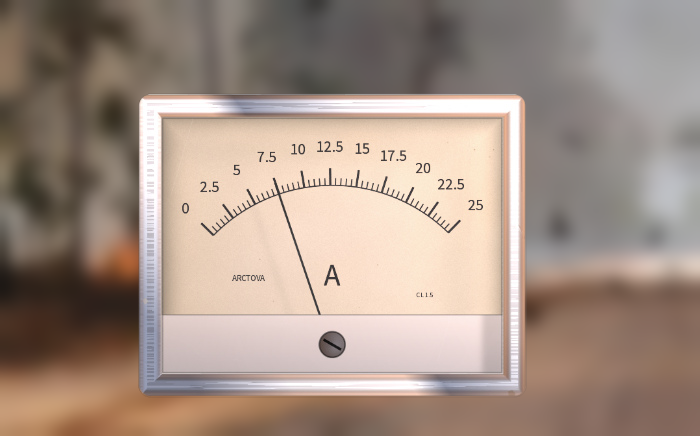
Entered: 7.5 A
